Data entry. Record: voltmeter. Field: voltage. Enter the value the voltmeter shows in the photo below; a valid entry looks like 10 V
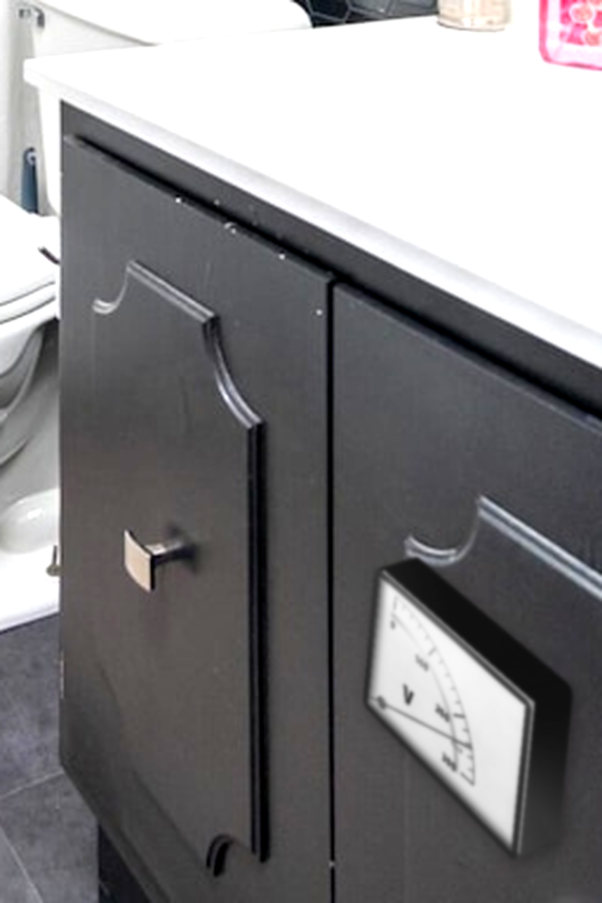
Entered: 240 V
